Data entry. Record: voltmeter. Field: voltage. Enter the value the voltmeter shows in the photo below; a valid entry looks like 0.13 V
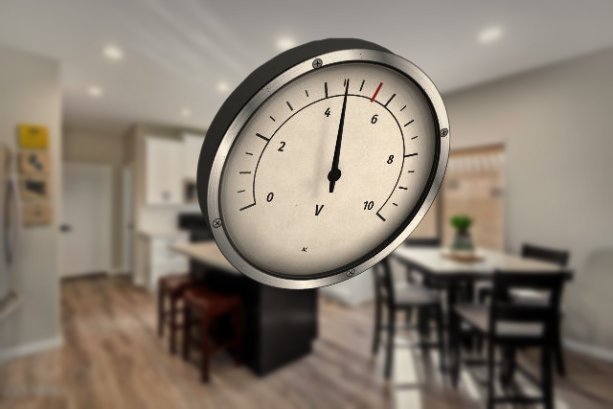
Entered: 4.5 V
